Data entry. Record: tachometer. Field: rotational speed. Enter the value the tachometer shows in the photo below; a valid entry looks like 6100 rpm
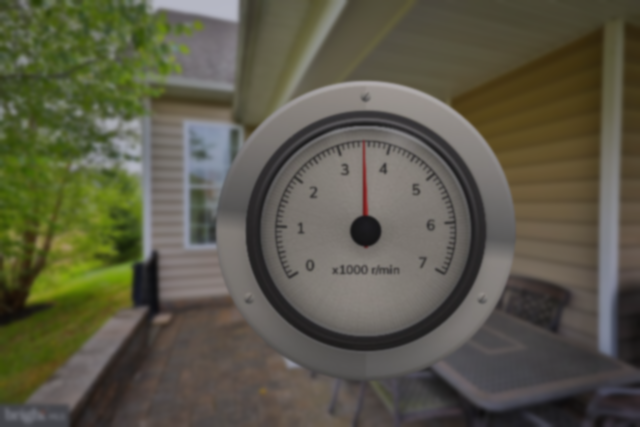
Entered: 3500 rpm
